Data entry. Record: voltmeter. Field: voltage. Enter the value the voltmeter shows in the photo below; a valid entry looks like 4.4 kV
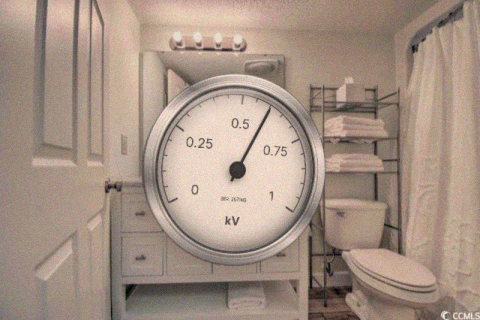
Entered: 0.6 kV
